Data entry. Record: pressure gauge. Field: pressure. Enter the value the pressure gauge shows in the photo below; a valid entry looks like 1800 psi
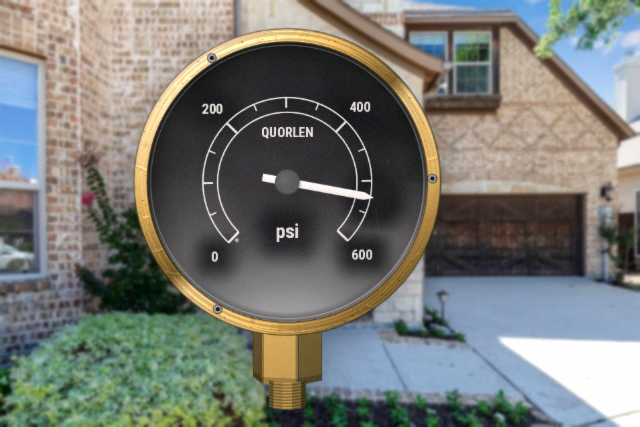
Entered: 525 psi
